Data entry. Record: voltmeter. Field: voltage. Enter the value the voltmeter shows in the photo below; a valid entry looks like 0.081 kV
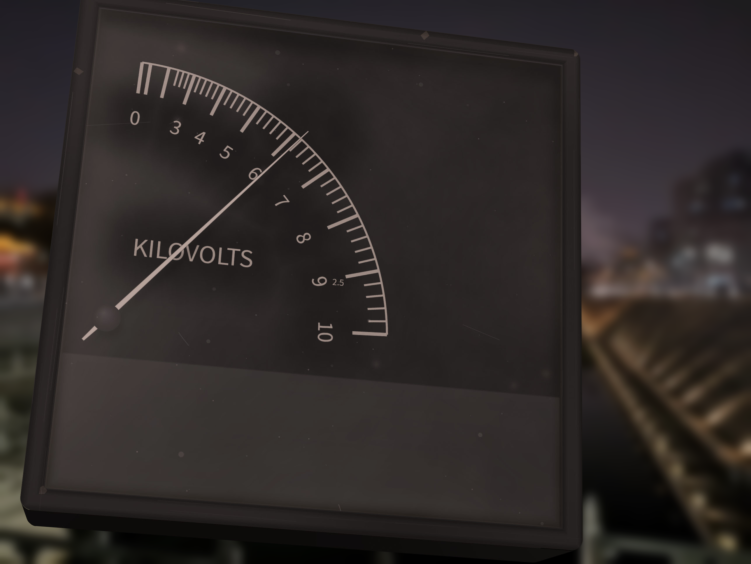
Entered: 6.2 kV
